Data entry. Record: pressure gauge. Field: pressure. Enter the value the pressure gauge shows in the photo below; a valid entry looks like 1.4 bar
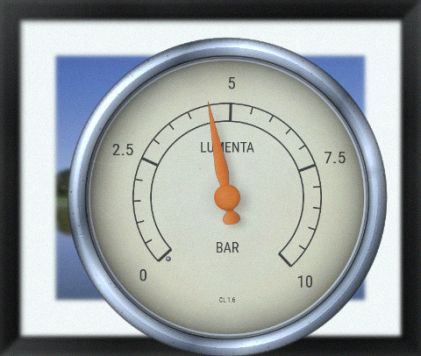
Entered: 4.5 bar
